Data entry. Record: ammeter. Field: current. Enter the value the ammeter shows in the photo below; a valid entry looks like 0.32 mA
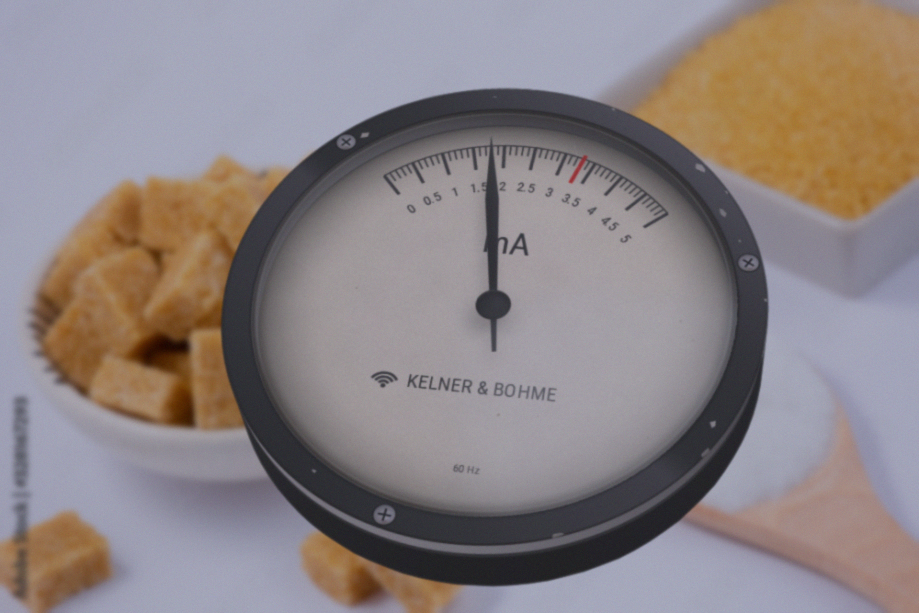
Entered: 1.8 mA
